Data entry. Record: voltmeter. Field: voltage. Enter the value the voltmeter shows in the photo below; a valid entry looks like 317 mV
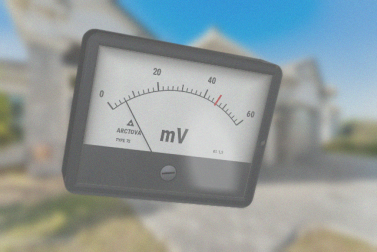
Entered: 6 mV
